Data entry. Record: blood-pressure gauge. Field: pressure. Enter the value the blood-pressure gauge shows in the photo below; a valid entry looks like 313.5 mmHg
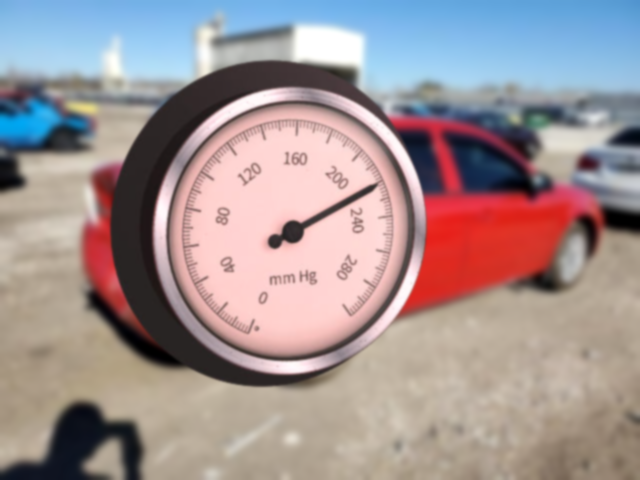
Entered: 220 mmHg
